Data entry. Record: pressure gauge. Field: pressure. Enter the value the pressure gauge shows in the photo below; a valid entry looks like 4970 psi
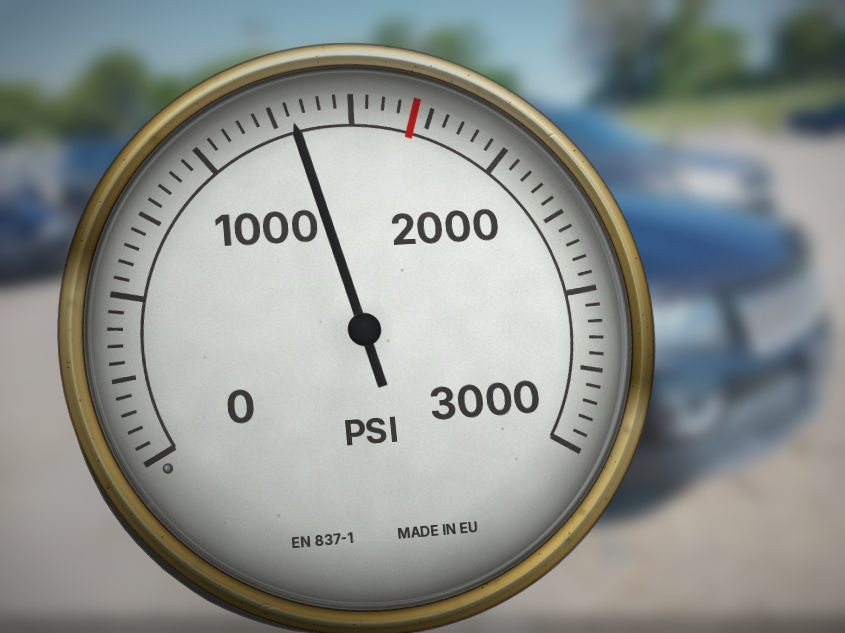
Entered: 1300 psi
